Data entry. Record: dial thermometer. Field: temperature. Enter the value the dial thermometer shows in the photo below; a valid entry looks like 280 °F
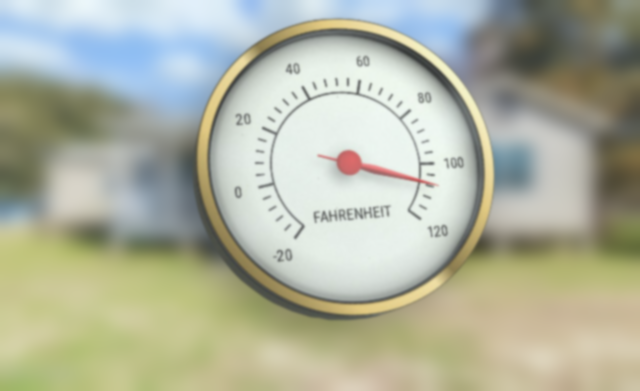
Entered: 108 °F
